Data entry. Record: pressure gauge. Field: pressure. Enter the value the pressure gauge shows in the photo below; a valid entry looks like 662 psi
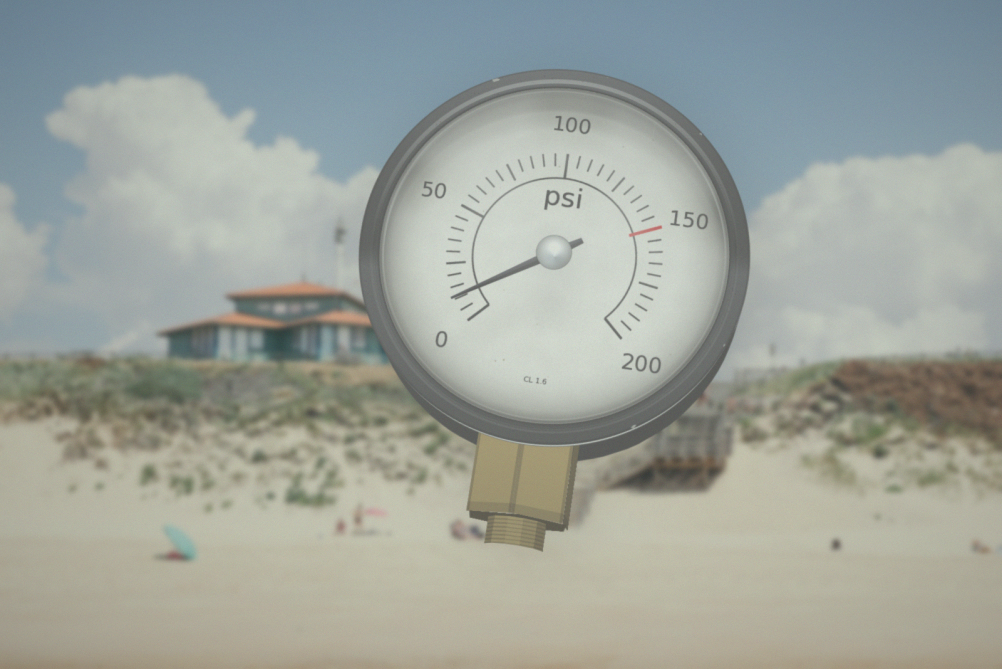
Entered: 10 psi
